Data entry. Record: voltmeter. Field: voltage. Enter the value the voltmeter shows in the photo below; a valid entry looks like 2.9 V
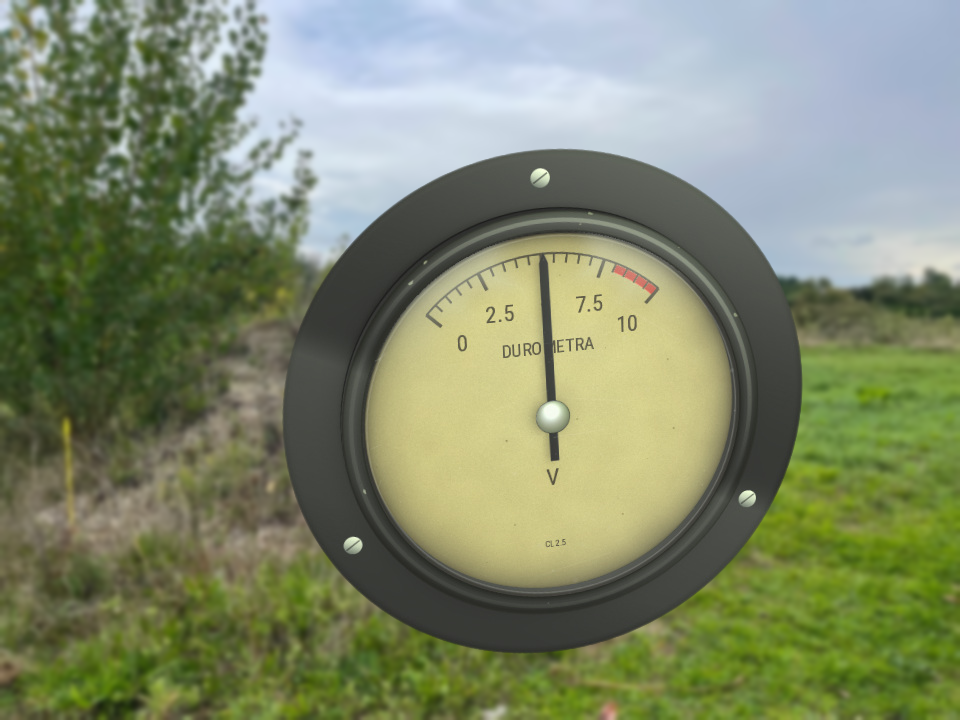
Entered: 5 V
